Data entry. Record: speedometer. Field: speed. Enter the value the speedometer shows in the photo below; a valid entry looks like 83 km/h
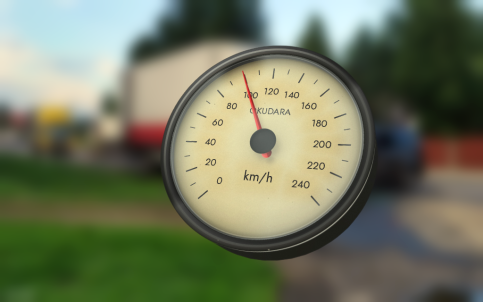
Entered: 100 km/h
